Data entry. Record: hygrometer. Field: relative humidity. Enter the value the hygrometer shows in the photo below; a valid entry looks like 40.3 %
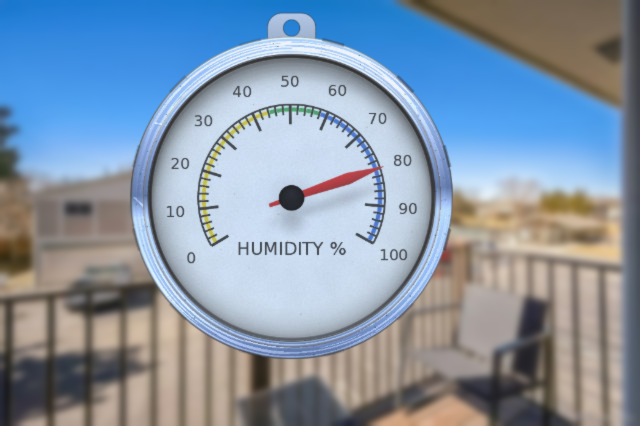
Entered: 80 %
